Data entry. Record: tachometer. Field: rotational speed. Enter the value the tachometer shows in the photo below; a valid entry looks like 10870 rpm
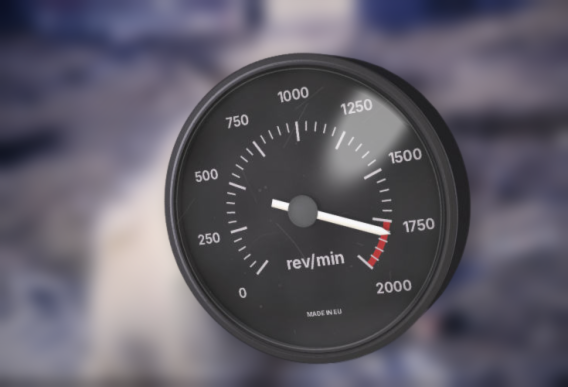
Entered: 1800 rpm
